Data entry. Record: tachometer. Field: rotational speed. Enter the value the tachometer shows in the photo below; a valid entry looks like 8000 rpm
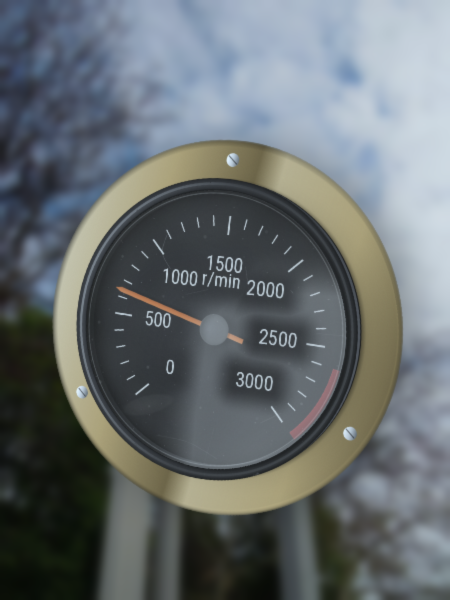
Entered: 650 rpm
